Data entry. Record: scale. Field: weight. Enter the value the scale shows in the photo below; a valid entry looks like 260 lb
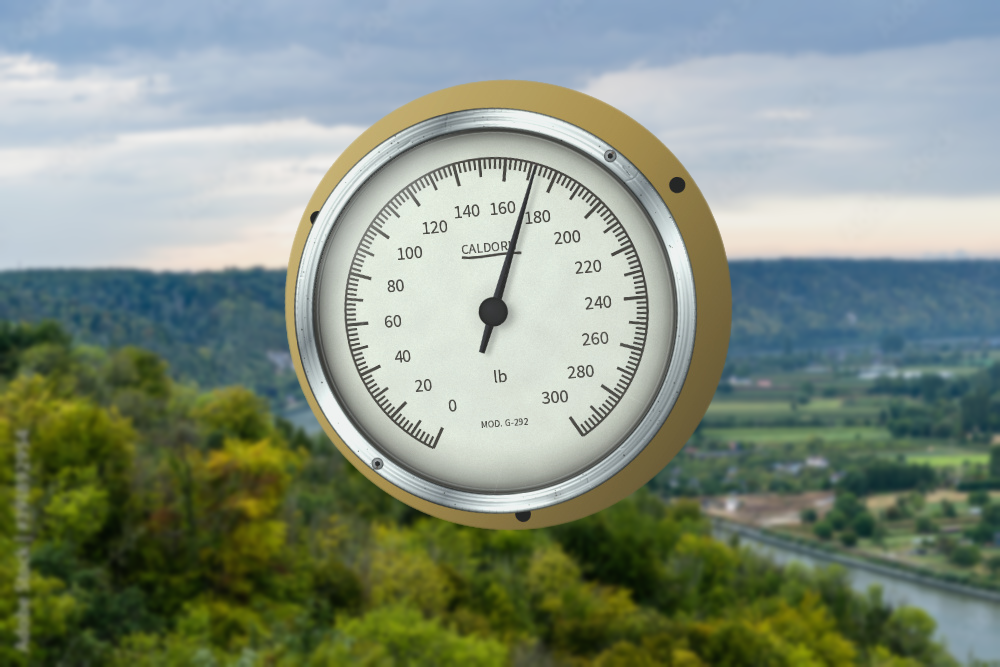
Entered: 172 lb
